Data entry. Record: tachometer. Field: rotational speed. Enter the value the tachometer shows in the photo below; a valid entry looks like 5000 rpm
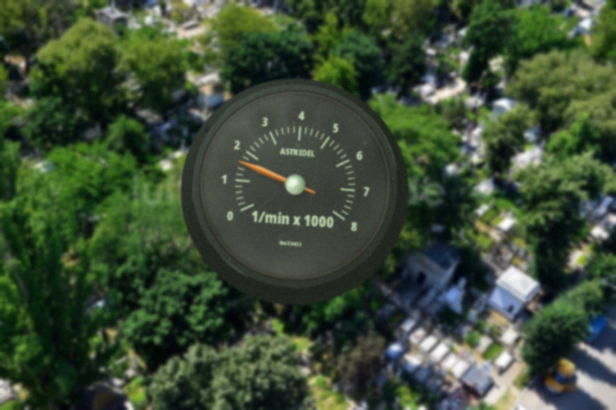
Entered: 1600 rpm
